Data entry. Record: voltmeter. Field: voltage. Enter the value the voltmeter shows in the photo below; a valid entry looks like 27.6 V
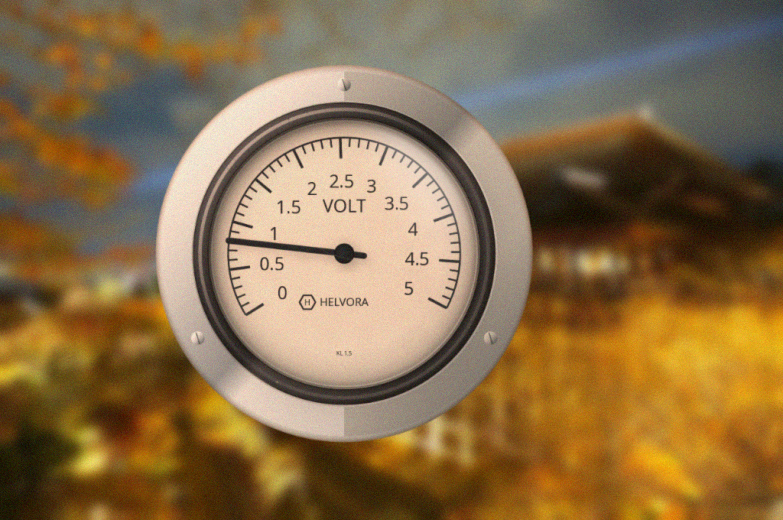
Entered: 0.8 V
